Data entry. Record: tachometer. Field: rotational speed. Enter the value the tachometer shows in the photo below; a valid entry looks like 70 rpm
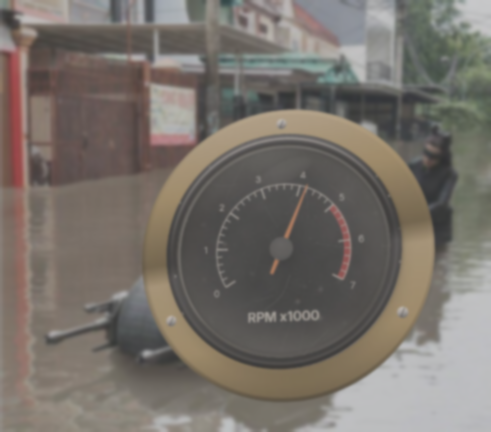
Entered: 4200 rpm
